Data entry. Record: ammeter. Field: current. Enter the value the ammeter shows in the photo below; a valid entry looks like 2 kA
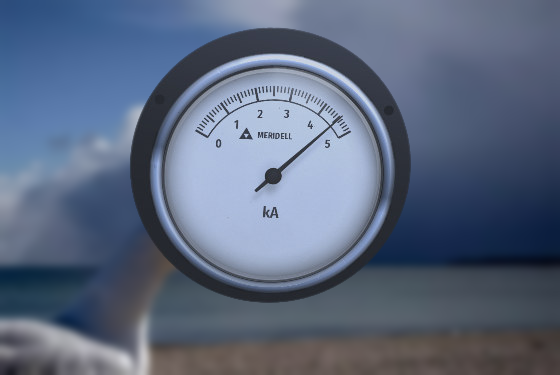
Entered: 4.5 kA
